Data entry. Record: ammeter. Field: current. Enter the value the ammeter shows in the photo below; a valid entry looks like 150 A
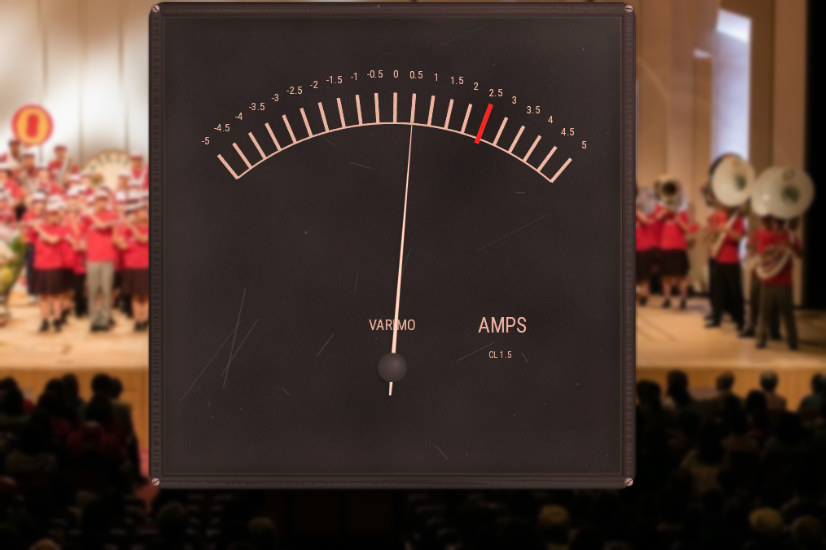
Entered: 0.5 A
